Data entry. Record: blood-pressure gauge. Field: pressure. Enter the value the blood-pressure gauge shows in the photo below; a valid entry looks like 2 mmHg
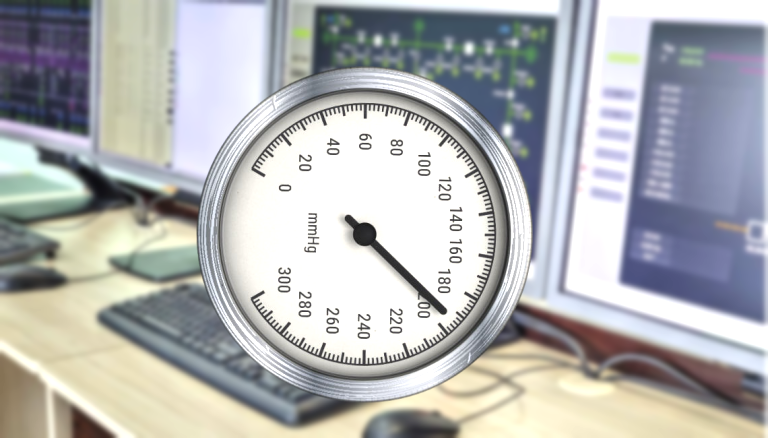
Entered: 194 mmHg
